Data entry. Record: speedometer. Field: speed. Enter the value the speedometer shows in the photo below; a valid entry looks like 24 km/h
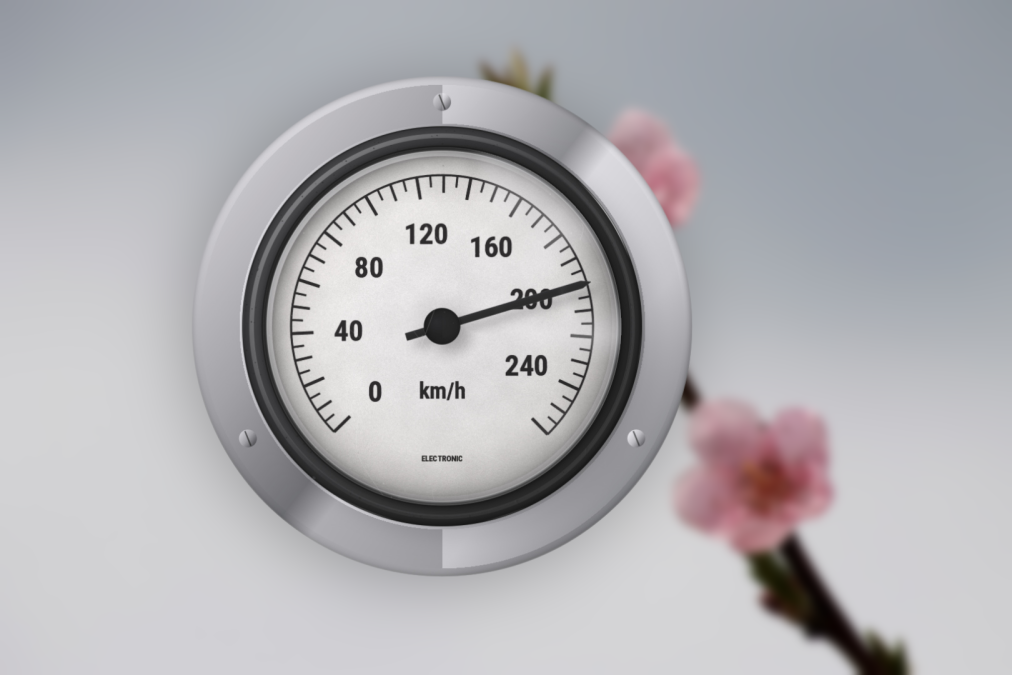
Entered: 200 km/h
